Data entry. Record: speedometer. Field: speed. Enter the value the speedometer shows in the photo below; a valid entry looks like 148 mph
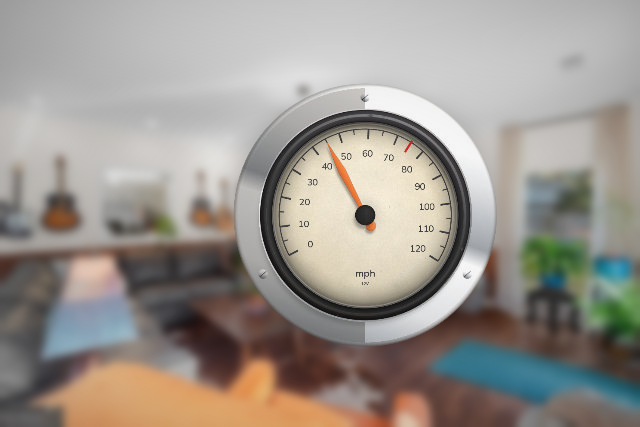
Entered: 45 mph
